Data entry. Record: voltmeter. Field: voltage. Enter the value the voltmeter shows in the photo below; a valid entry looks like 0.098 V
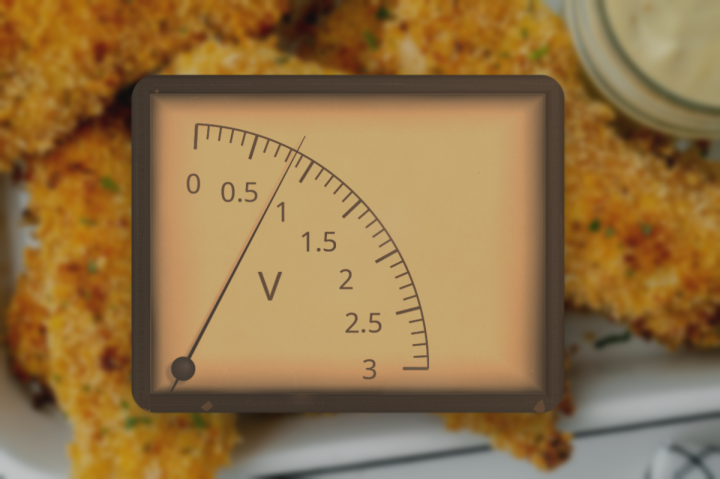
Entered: 0.85 V
